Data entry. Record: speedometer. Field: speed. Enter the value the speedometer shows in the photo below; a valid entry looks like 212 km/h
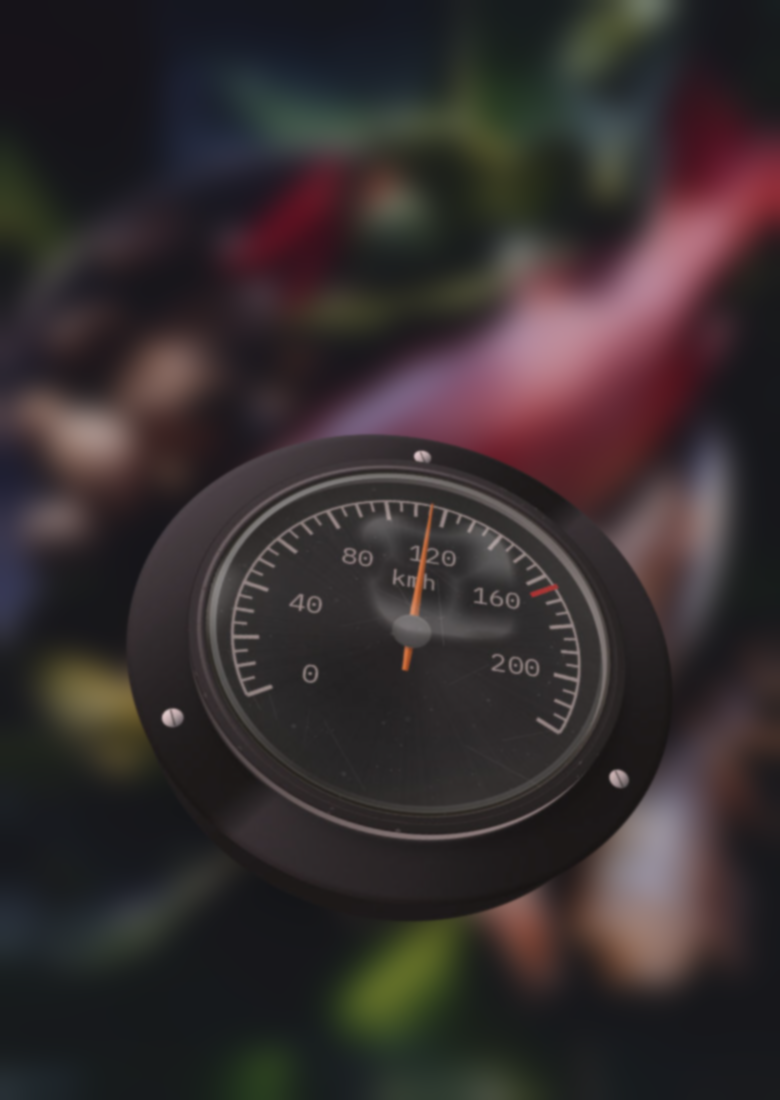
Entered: 115 km/h
